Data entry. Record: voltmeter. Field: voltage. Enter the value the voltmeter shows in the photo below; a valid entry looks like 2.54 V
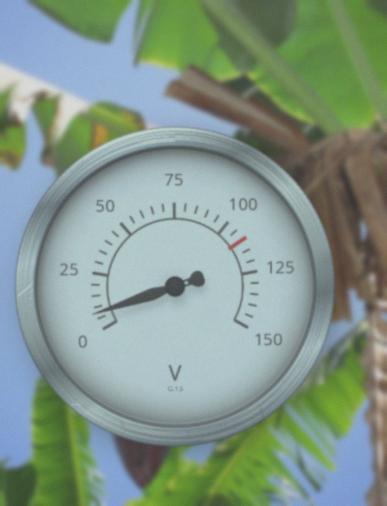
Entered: 7.5 V
